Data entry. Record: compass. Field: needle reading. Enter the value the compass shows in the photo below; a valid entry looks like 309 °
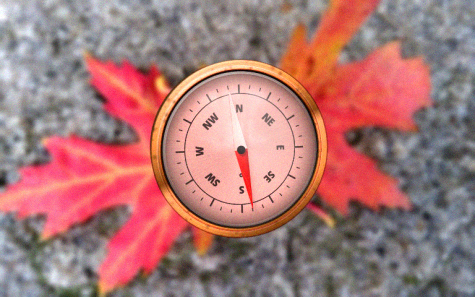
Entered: 170 °
